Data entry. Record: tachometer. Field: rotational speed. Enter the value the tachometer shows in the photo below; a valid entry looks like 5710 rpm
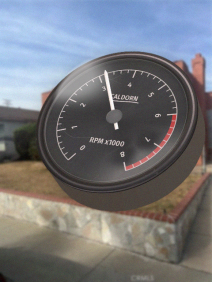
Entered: 3200 rpm
